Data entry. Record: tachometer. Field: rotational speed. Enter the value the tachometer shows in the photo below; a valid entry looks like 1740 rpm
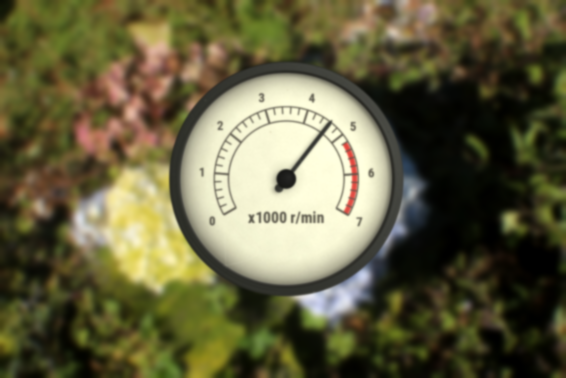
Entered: 4600 rpm
